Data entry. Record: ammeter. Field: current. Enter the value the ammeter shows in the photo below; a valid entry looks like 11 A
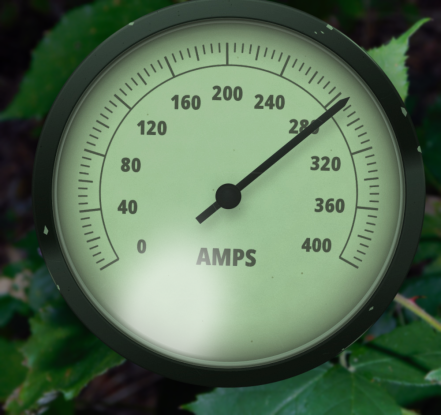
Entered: 285 A
